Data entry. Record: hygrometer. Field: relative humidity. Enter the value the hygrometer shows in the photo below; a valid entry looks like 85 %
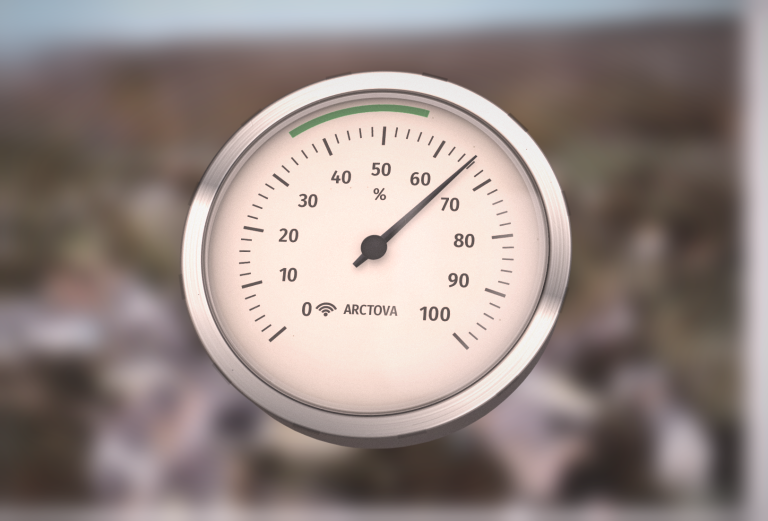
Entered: 66 %
